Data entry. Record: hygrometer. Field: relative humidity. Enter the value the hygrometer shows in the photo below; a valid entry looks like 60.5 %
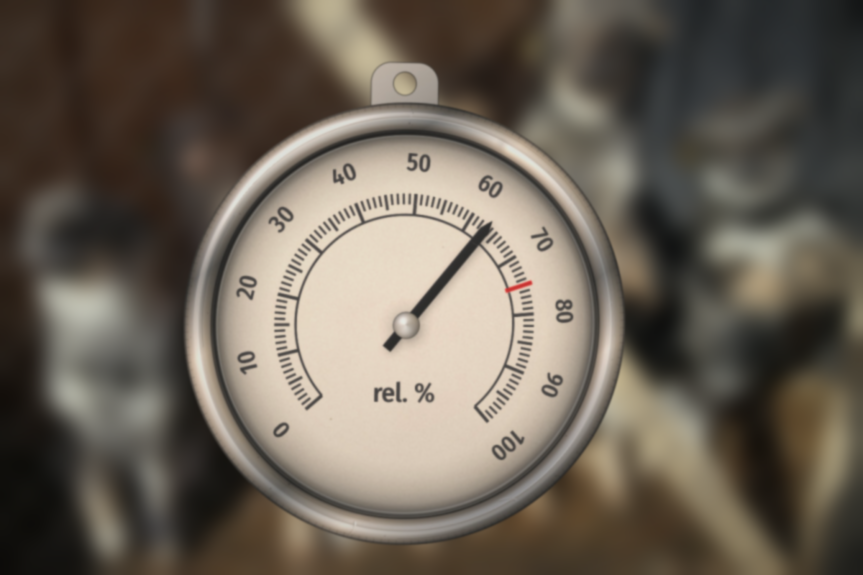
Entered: 63 %
